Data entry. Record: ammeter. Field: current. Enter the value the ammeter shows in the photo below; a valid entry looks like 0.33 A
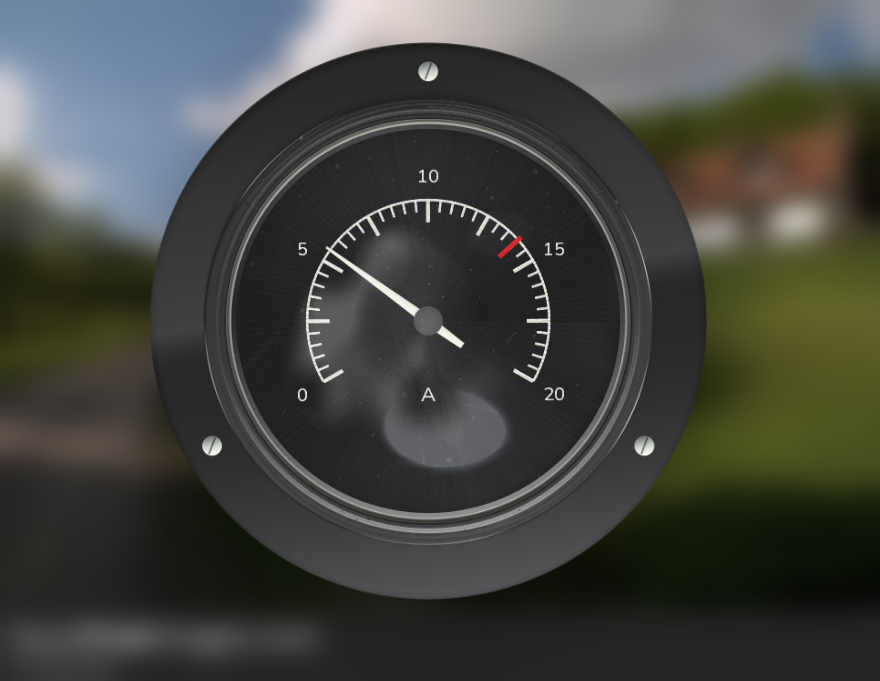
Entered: 5.5 A
